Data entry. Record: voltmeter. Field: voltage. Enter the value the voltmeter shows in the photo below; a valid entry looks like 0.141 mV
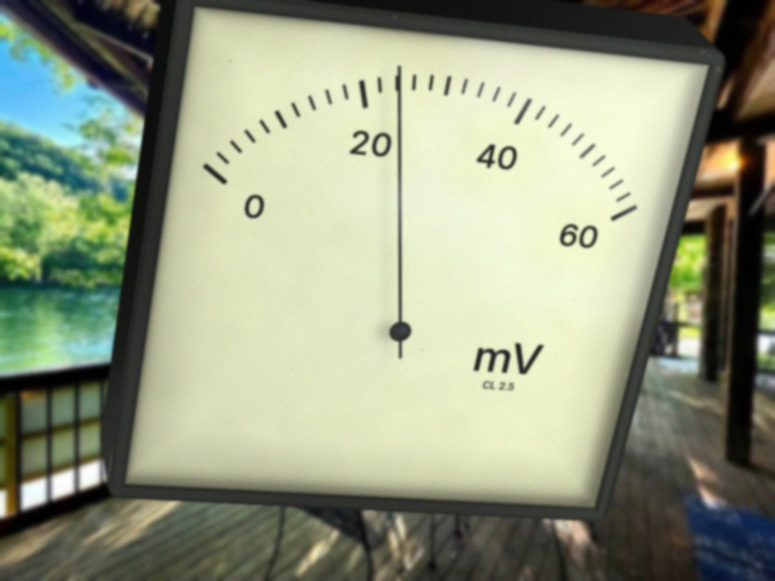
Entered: 24 mV
